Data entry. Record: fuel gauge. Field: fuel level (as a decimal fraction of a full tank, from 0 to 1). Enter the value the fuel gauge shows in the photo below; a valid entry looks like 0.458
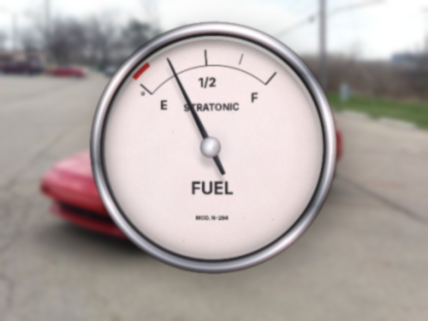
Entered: 0.25
